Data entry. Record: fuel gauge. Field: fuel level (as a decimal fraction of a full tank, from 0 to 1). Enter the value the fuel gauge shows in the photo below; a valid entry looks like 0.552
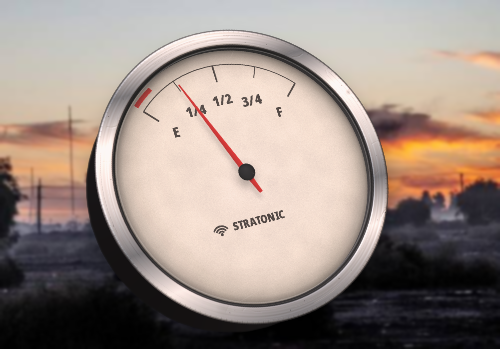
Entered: 0.25
